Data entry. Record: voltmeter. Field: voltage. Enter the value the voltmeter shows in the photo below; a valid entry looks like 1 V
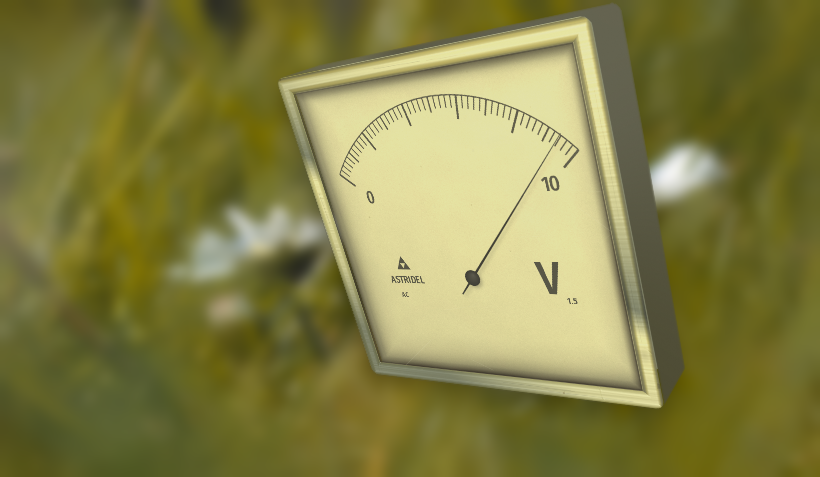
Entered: 9.4 V
